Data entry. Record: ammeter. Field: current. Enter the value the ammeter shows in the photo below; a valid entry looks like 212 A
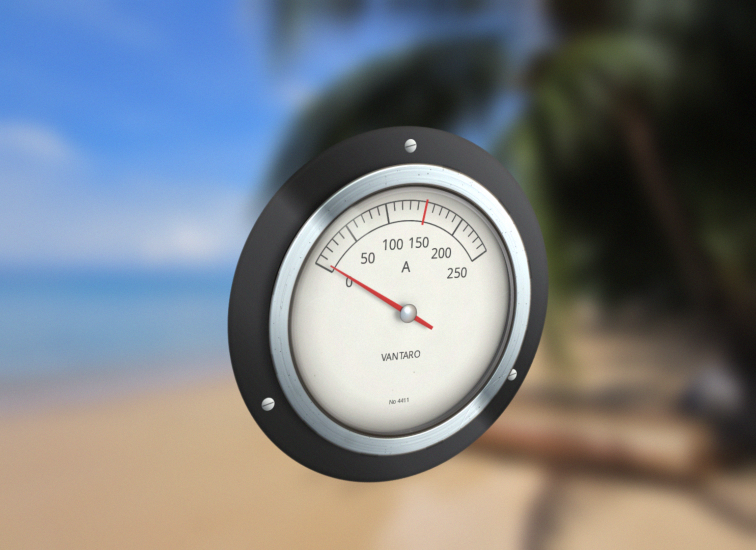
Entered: 5 A
